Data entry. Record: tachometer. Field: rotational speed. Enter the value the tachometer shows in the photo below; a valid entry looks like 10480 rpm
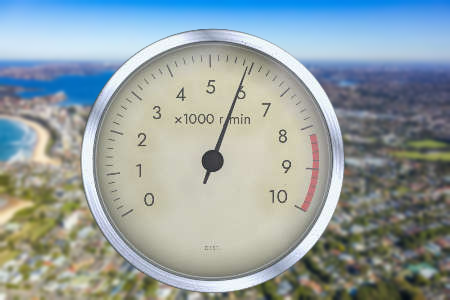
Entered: 5900 rpm
